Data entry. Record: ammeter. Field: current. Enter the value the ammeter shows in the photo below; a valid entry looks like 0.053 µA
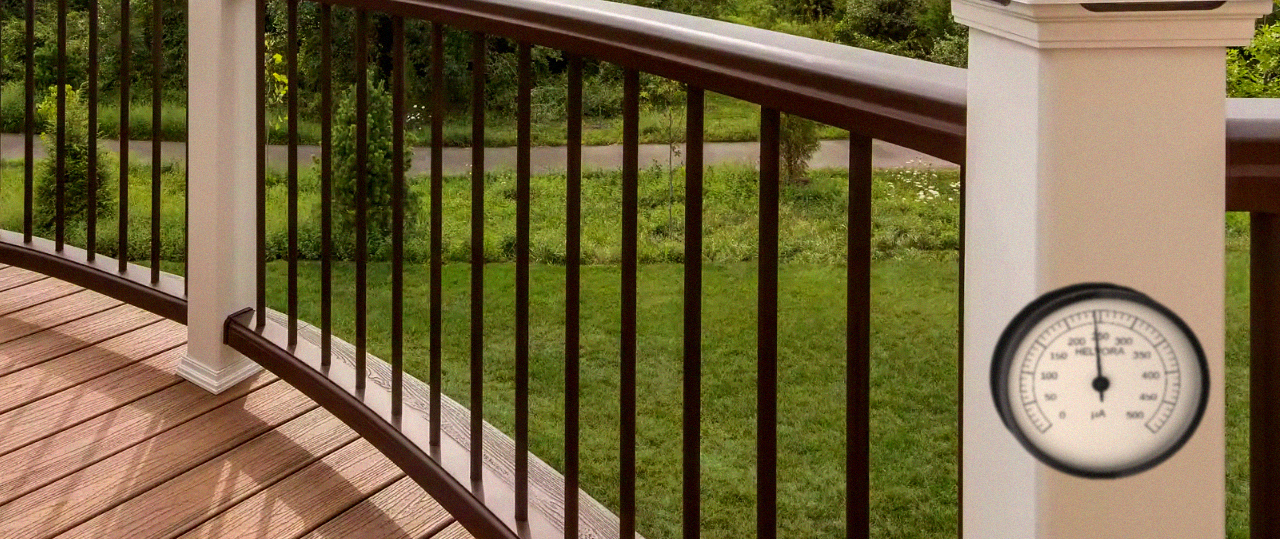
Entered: 240 µA
